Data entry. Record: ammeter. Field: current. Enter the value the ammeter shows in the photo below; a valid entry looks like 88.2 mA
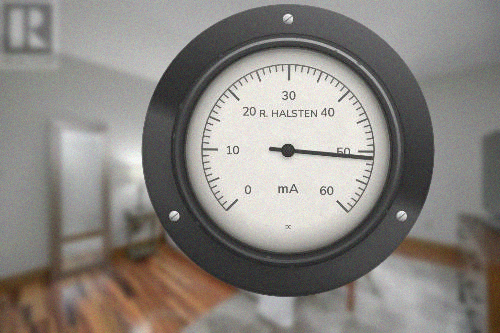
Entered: 51 mA
